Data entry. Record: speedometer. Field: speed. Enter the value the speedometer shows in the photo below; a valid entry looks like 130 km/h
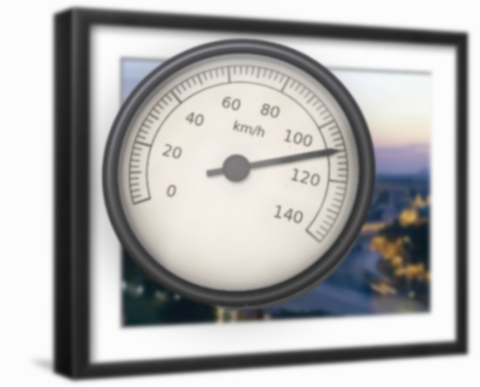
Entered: 110 km/h
